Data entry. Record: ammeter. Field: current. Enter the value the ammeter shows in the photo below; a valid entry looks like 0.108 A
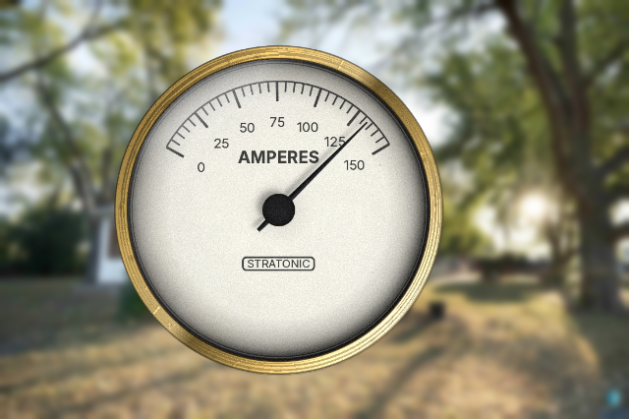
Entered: 132.5 A
